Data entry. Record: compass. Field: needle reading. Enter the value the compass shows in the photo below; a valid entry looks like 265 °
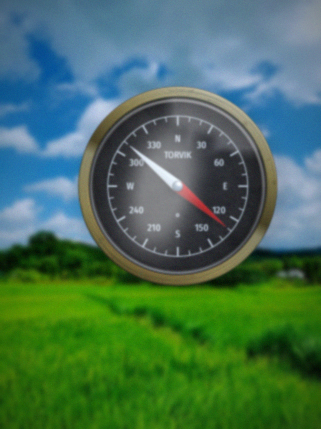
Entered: 130 °
